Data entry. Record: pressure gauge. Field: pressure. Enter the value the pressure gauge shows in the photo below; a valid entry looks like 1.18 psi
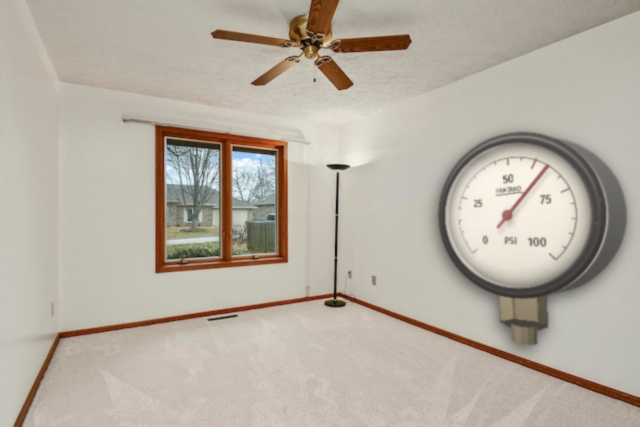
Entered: 65 psi
